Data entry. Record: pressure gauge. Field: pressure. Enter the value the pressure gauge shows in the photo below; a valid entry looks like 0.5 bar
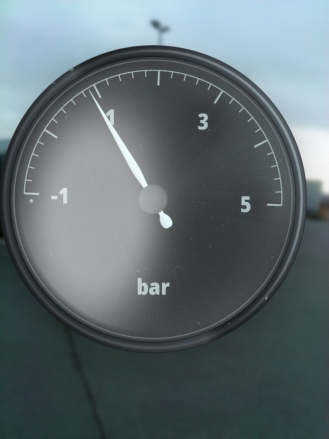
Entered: 0.9 bar
